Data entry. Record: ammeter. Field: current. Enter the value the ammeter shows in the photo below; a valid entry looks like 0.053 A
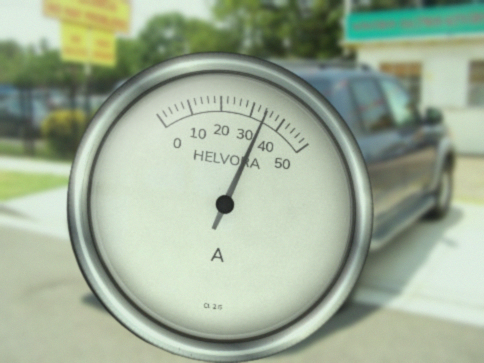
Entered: 34 A
